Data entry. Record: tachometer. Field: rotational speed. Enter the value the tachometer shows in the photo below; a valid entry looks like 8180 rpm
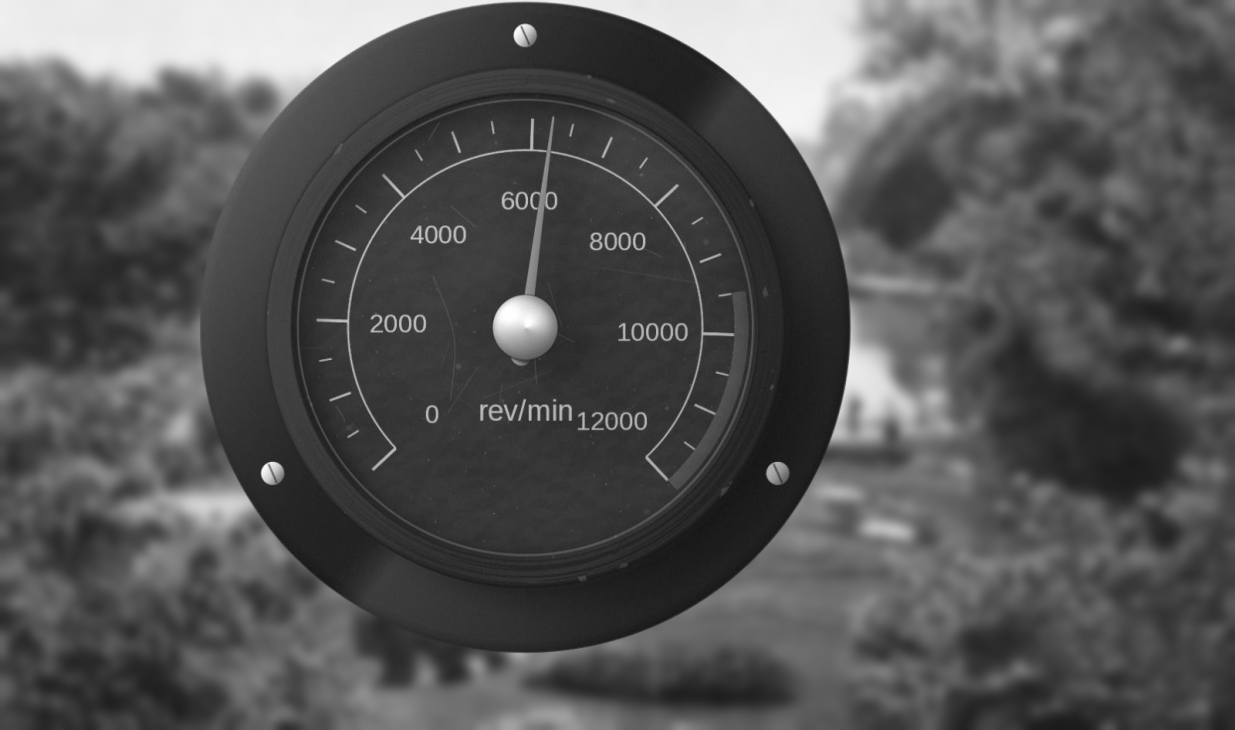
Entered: 6250 rpm
